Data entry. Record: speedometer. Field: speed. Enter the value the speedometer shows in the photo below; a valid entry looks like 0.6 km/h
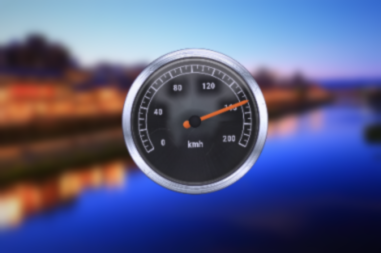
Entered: 160 km/h
